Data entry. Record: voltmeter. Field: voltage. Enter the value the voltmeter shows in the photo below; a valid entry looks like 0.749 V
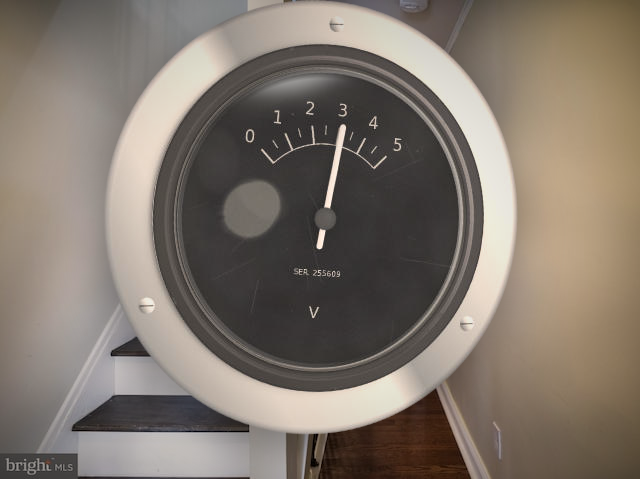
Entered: 3 V
